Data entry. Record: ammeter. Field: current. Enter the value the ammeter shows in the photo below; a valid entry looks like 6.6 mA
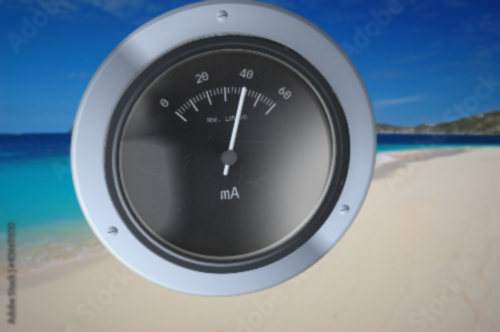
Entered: 40 mA
